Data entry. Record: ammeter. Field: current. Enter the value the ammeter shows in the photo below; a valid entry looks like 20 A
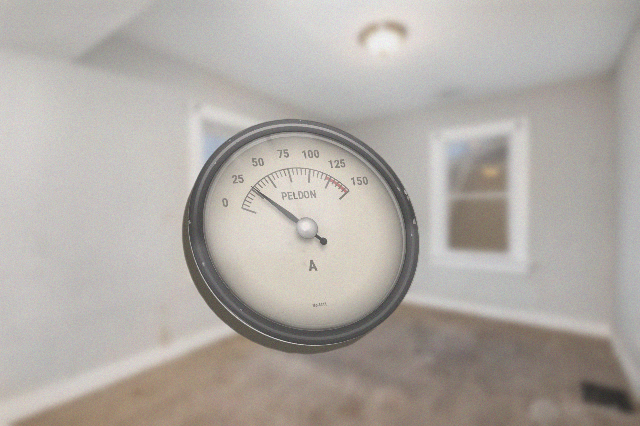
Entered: 25 A
